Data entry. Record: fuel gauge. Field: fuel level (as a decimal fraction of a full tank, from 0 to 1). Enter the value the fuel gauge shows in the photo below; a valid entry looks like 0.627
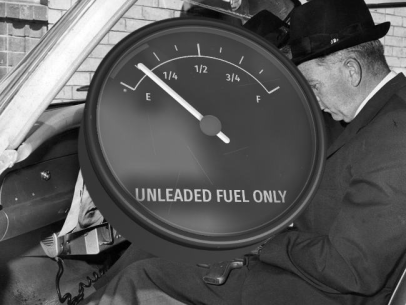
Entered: 0.125
